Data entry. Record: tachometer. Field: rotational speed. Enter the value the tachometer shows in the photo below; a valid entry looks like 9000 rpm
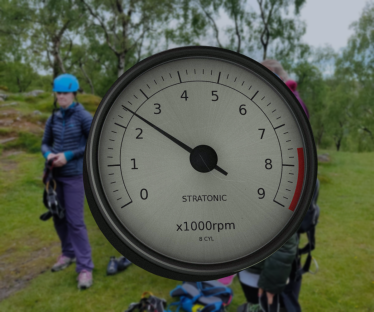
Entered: 2400 rpm
